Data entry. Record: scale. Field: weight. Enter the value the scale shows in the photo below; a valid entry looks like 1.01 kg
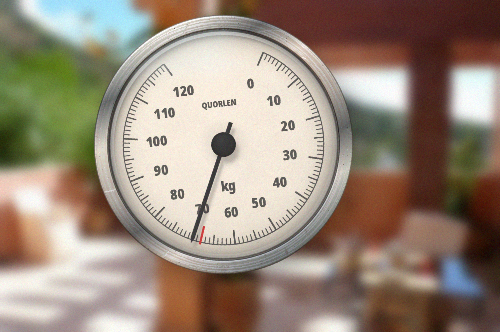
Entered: 70 kg
